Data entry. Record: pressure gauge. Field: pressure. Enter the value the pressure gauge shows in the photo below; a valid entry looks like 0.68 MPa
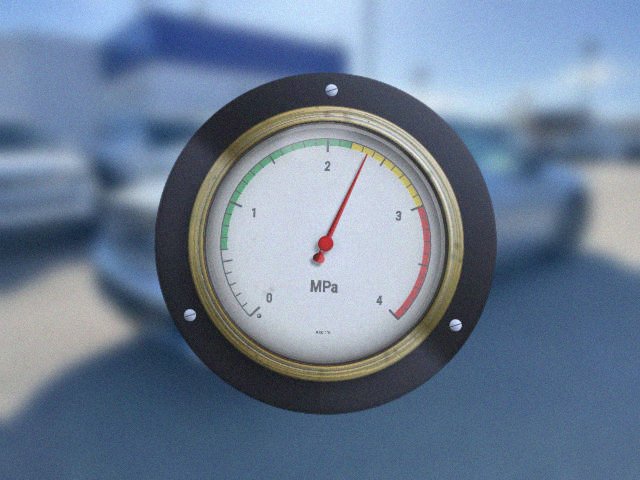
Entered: 2.35 MPa
